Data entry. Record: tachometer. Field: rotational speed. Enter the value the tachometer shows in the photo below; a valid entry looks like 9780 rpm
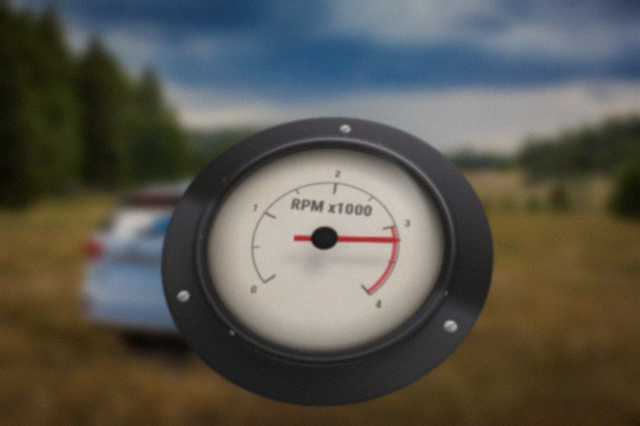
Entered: 3250 rpm
